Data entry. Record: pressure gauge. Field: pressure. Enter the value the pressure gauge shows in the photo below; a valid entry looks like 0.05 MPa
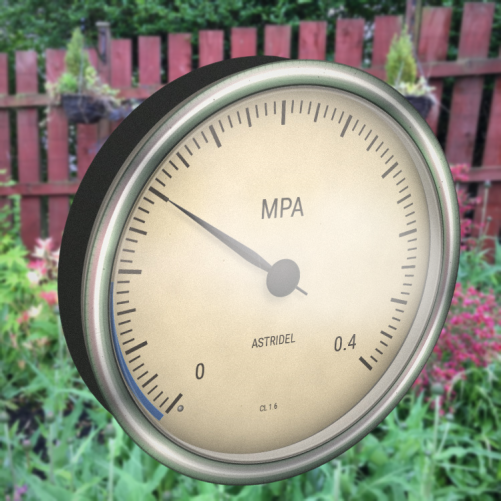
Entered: 0.12 MPa
